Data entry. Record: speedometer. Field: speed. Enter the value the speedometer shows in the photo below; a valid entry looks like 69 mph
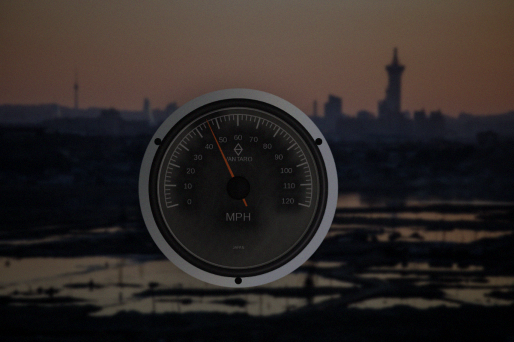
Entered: 46 mph
